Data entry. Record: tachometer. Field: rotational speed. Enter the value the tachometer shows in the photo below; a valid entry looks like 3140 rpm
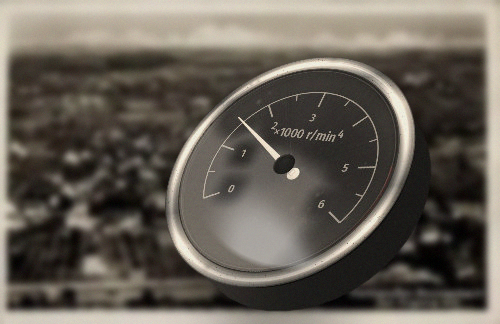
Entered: 1500 rpm
